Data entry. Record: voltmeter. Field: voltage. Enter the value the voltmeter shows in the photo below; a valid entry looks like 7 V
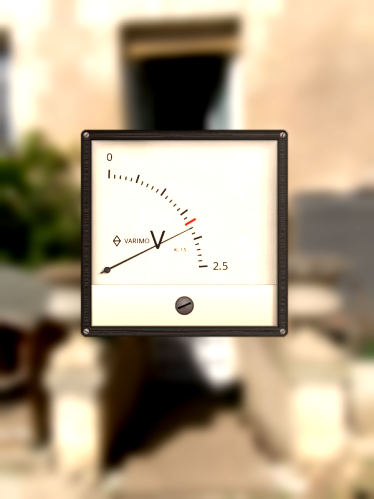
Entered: 1.8 V
